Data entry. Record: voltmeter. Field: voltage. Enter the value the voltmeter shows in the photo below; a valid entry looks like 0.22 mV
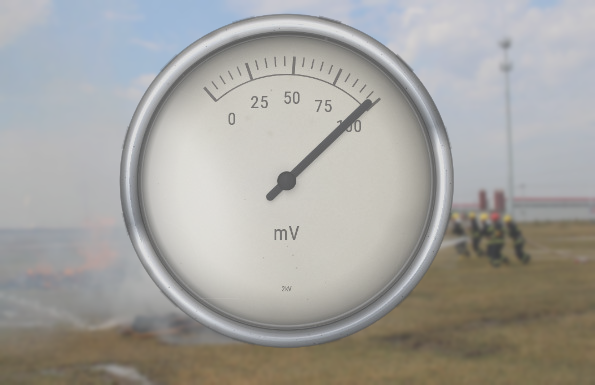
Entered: 97.5 mV
